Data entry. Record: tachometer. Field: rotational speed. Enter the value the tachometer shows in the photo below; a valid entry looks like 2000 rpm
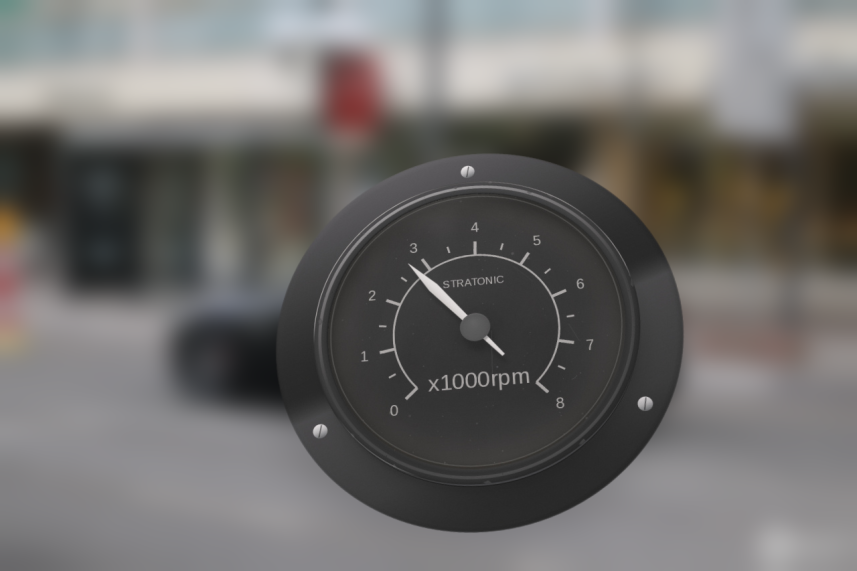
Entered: 2750 rpm
